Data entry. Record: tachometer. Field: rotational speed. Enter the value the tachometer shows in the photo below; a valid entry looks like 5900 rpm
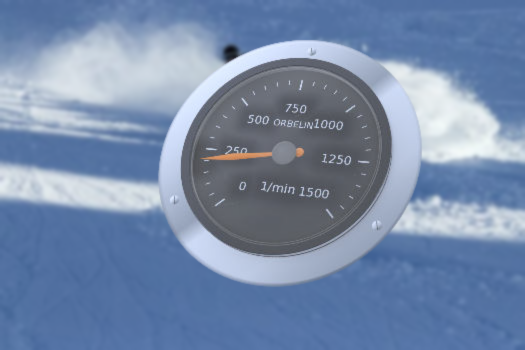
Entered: 200 rpm
